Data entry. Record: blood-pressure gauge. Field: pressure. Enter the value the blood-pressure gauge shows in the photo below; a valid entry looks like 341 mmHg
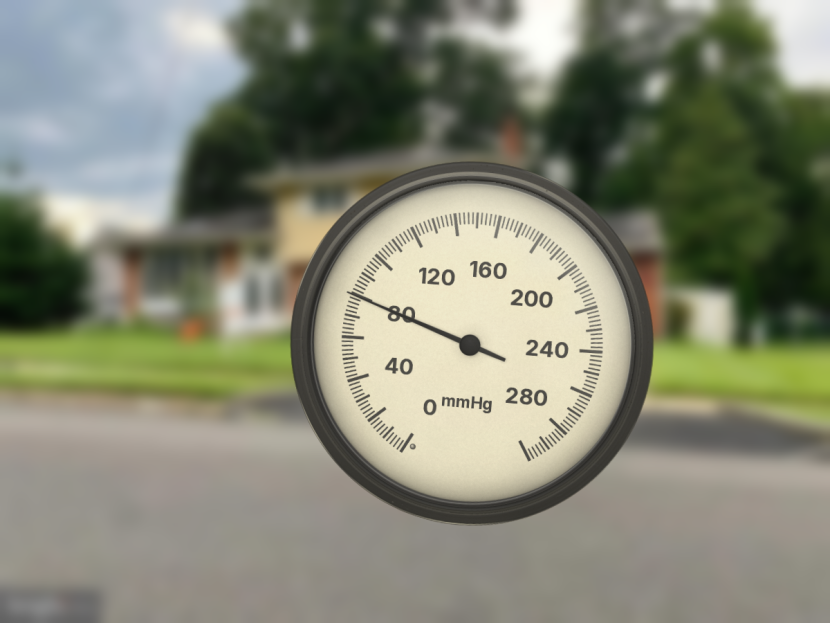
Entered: 80 mmHg
